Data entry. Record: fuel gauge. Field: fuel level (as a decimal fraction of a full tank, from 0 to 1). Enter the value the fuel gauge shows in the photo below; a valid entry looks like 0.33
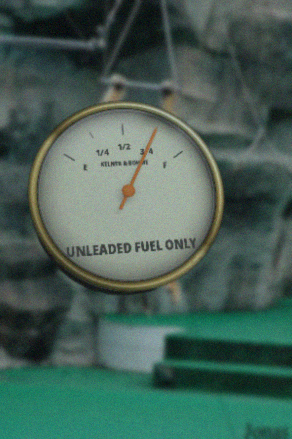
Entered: 0.75
